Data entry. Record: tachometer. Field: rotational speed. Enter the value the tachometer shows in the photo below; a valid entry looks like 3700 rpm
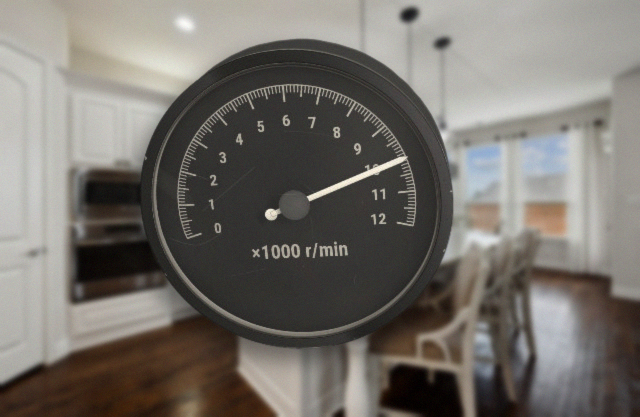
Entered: 10000 rpm
